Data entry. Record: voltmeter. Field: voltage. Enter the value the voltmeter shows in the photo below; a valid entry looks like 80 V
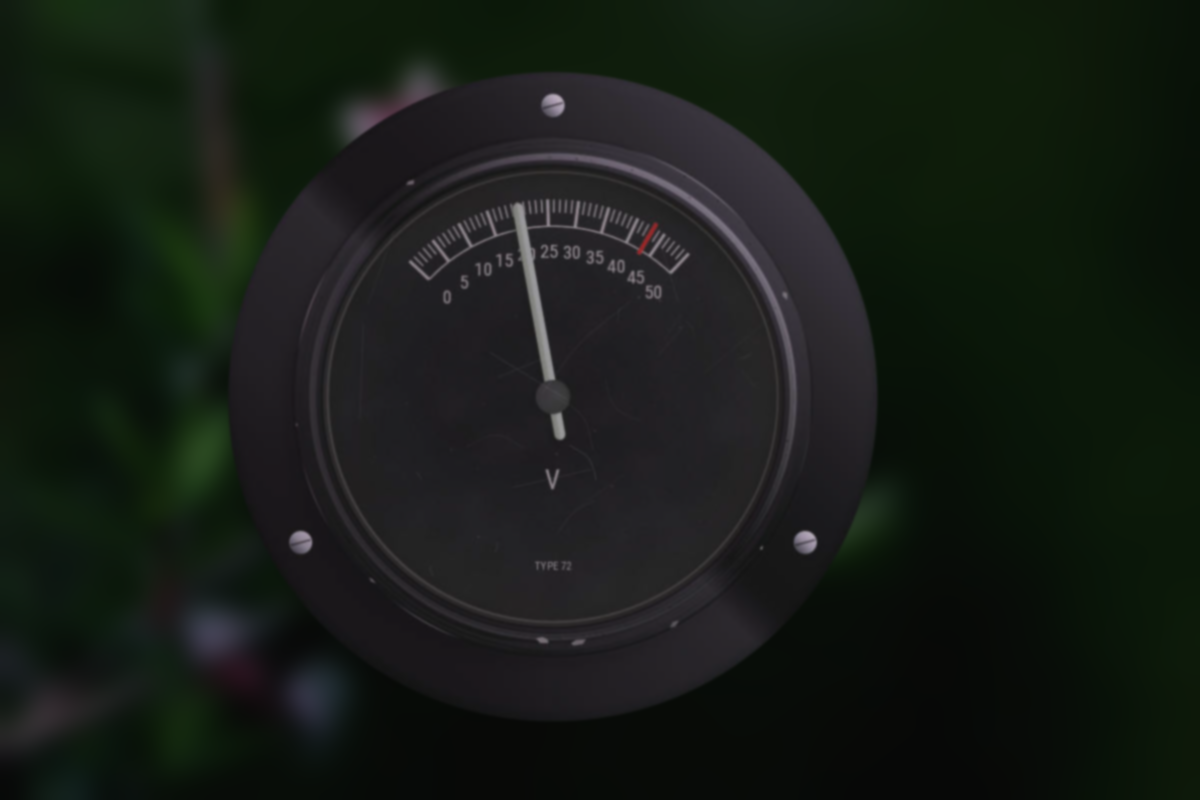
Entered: 20 V
